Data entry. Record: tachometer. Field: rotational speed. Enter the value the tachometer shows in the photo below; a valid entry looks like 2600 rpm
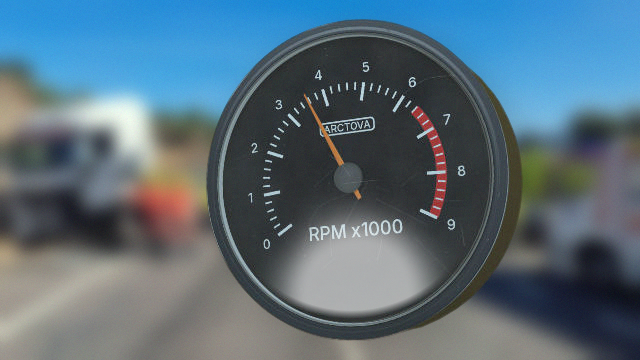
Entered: 3600 rpm
